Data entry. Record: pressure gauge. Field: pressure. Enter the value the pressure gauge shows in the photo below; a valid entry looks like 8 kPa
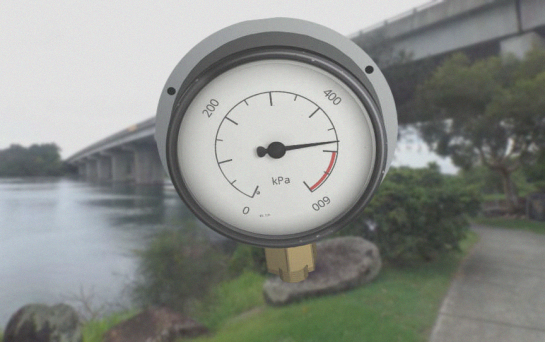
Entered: 475 kPa
